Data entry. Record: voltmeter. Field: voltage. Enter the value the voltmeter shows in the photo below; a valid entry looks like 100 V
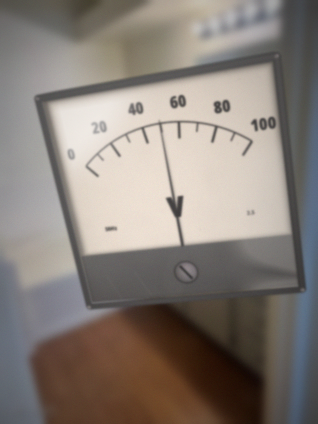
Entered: 50 V
